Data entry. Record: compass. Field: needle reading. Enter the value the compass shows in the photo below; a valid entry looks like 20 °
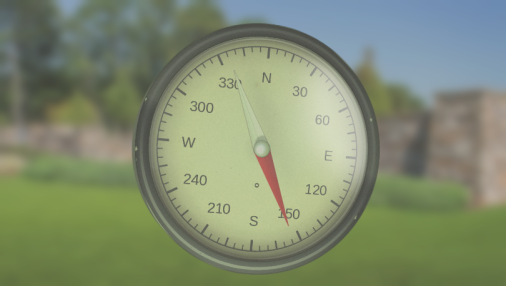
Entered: 155 °
